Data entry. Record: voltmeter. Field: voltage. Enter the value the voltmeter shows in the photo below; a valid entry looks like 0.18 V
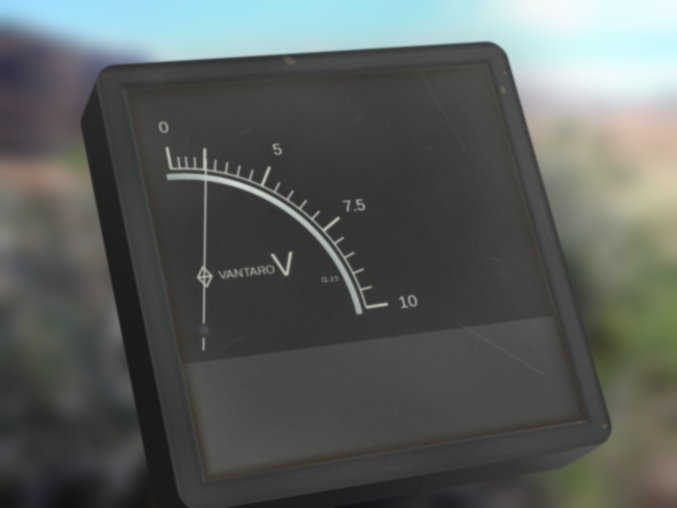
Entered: 2.5 V
